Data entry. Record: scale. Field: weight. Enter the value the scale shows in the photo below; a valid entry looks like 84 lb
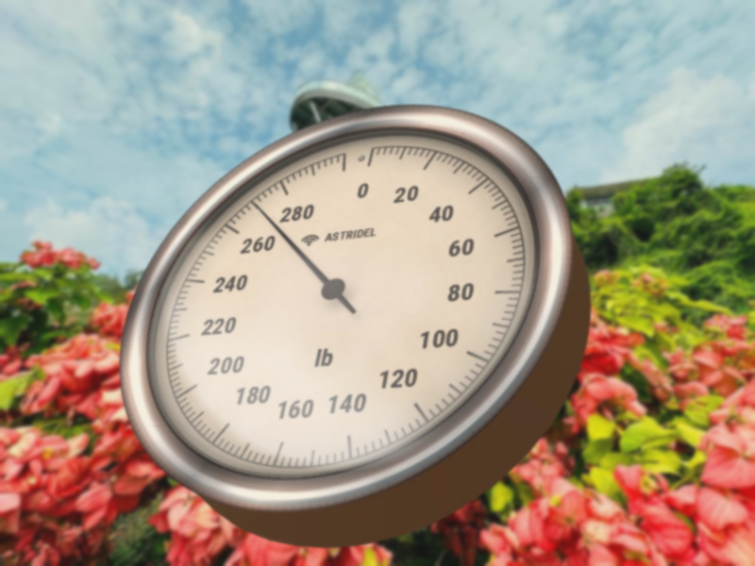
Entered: 270 lb
